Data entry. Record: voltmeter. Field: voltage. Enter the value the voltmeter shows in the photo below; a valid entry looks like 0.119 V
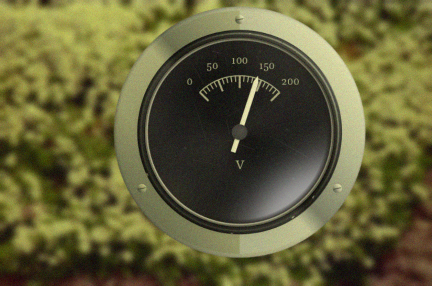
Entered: 140 V
